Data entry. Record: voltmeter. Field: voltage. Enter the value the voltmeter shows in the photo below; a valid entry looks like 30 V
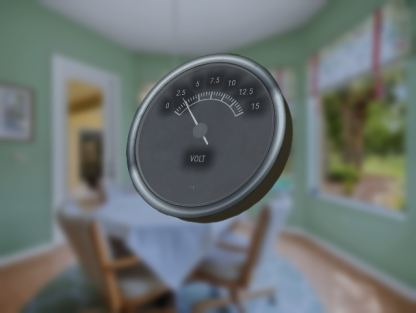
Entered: 2.5 V
